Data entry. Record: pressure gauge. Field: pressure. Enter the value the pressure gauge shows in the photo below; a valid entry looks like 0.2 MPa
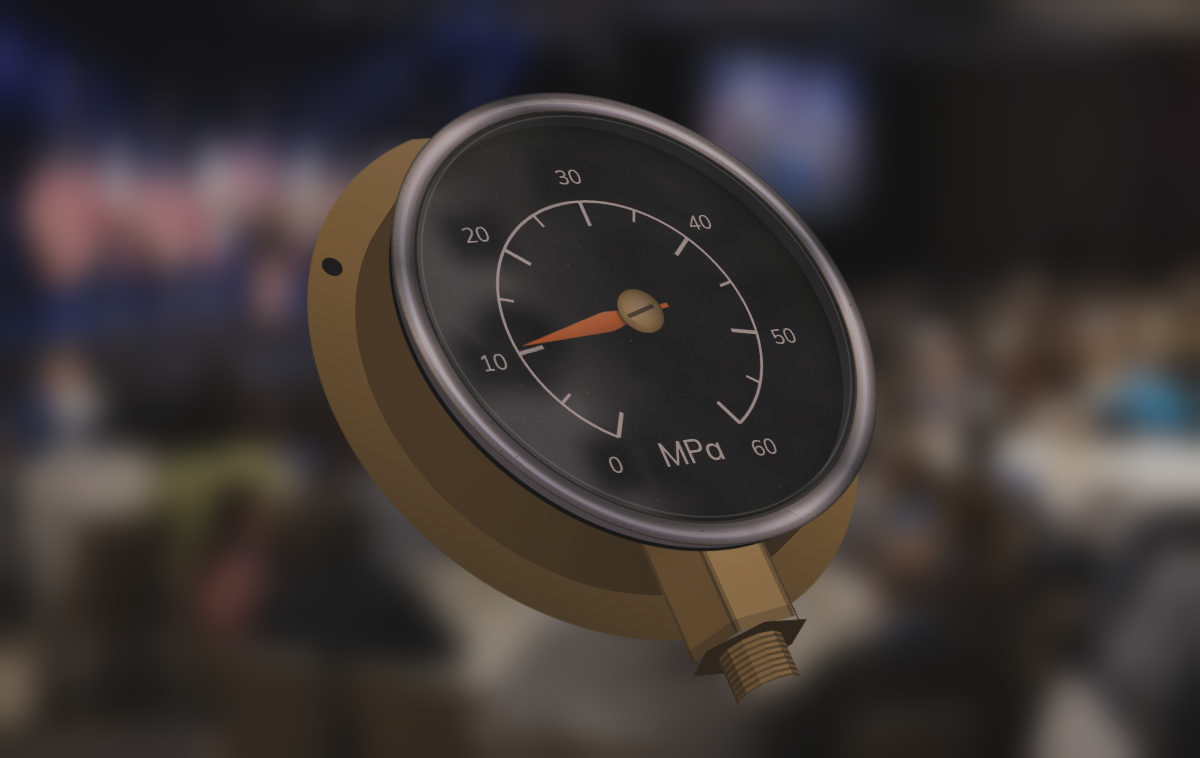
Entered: 10 MPa
